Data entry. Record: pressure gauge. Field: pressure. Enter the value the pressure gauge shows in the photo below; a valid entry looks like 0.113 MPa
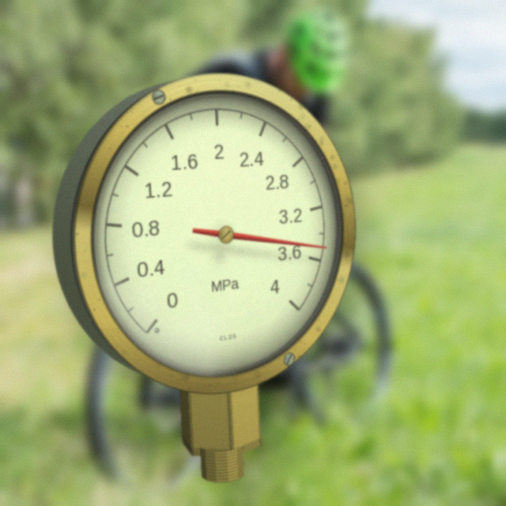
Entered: 3.5 MPa
